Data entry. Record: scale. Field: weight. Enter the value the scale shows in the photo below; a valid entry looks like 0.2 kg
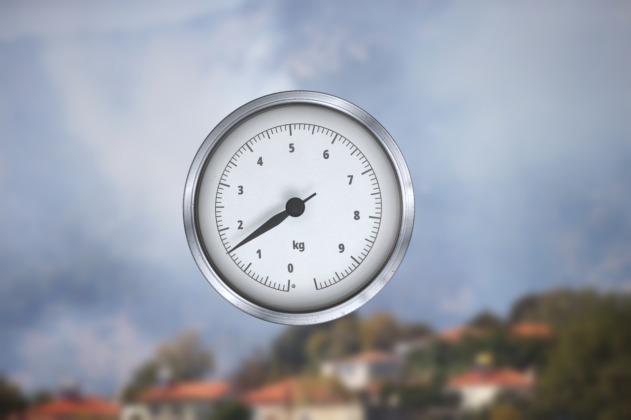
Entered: 1.5 kg
